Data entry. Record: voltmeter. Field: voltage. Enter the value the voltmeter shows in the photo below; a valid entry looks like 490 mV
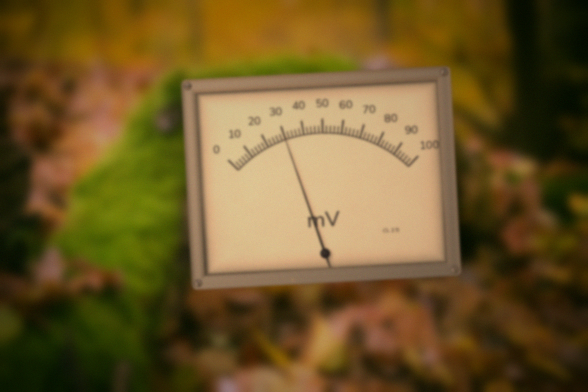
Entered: 30 mV
